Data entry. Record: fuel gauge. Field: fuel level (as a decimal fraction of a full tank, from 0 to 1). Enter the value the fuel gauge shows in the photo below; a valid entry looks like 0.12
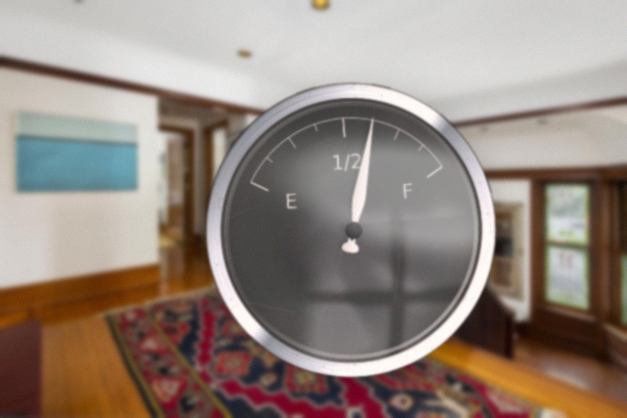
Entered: 0.625
